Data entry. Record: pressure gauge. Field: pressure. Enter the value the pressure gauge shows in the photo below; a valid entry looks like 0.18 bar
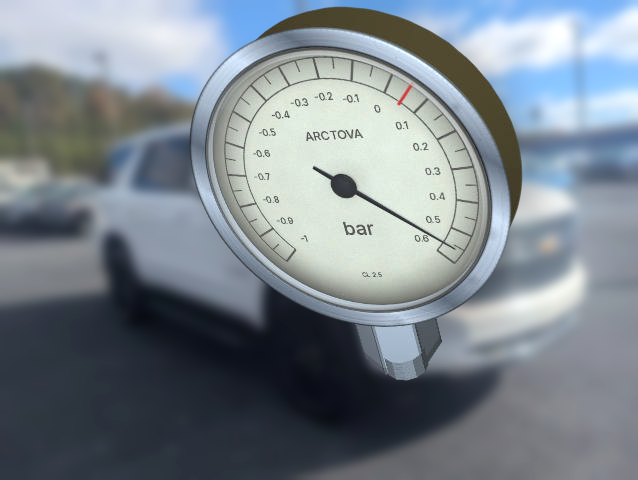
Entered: 0.55 bar
